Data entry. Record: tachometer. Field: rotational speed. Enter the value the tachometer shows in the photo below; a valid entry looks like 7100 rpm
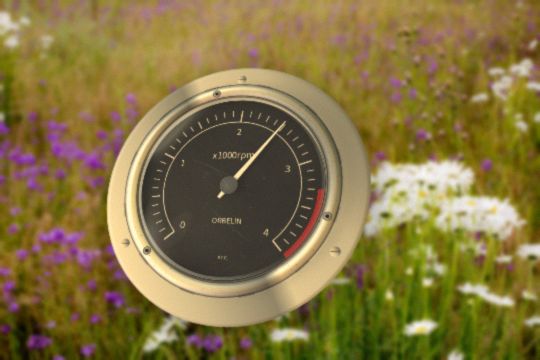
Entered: 2500 rpm
